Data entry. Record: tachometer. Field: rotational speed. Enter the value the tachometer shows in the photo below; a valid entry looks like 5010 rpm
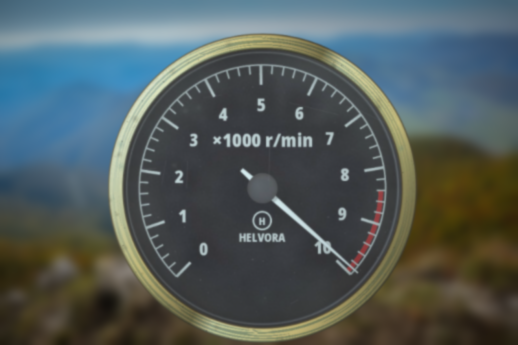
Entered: 9900 rpm
